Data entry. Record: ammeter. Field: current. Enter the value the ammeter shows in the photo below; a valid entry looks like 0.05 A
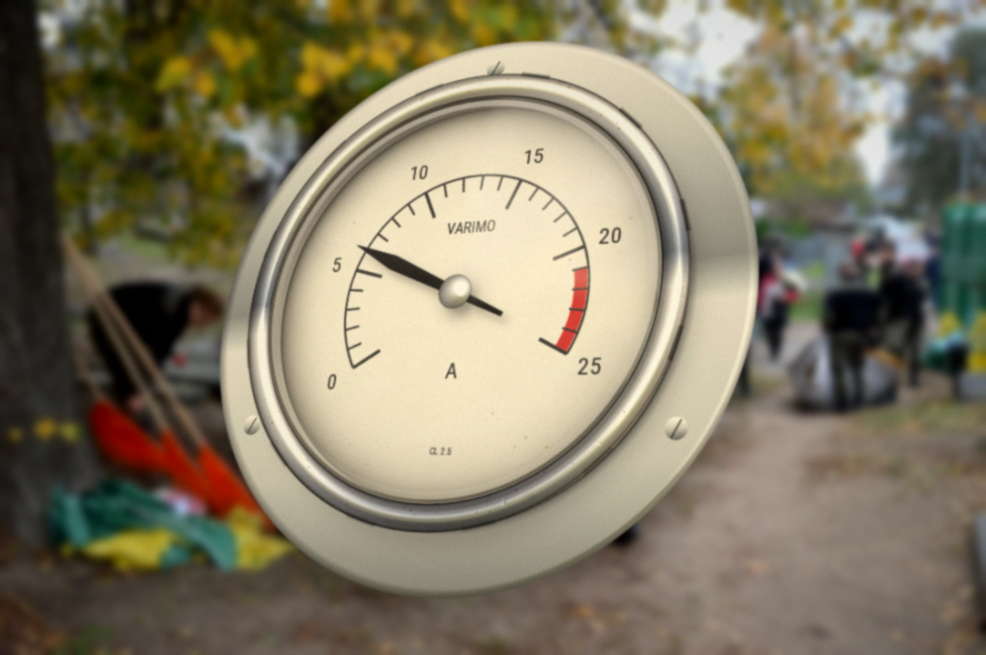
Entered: 6 A
